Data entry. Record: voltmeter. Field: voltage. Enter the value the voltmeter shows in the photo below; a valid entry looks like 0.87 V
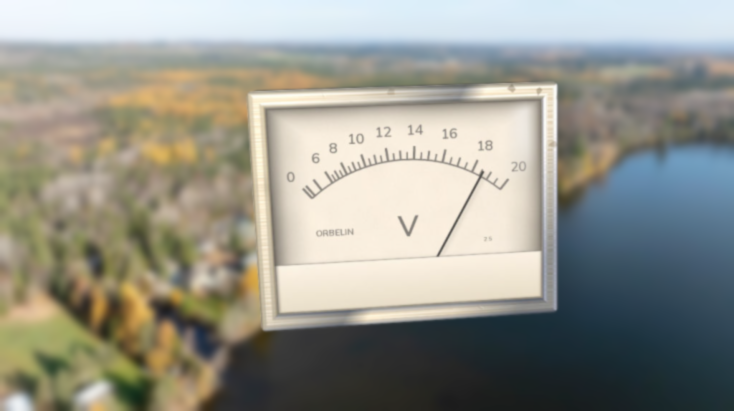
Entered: 18.5 V
